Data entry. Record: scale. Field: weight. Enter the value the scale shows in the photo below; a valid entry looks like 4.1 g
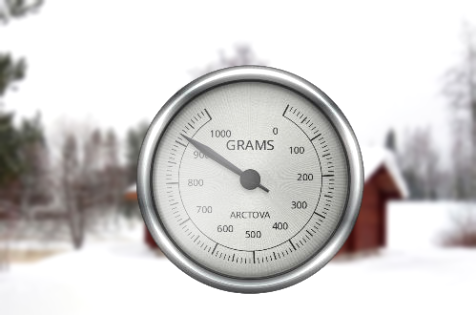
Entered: 920 g
